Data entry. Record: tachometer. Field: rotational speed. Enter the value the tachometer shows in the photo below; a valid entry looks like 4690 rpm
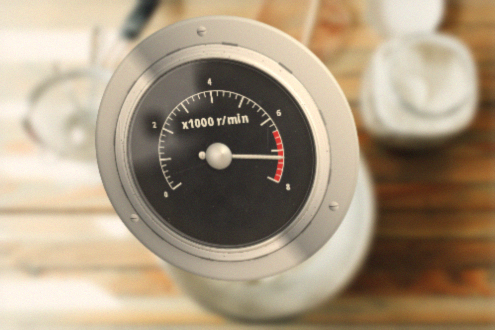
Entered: 7200 rpm
